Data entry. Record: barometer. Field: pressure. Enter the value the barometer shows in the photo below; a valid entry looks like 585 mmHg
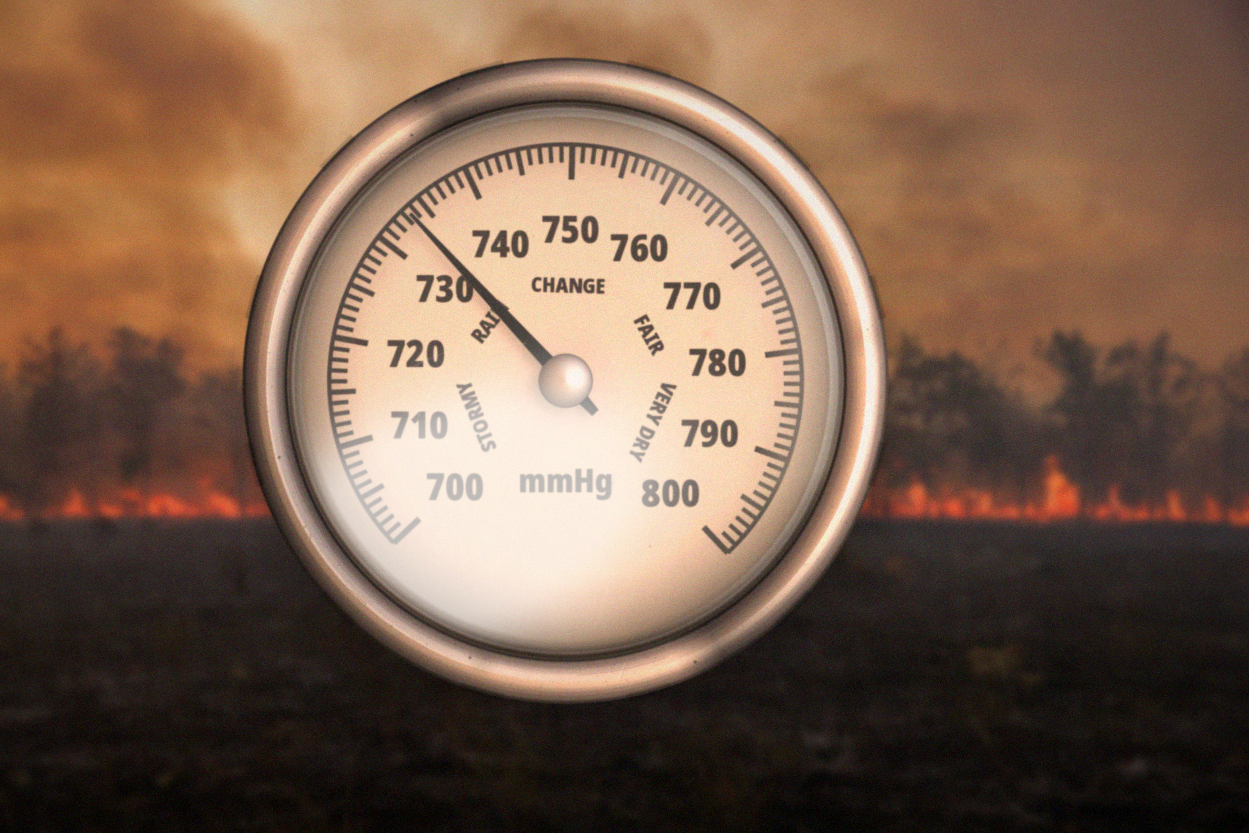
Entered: 733.5 mmHg
